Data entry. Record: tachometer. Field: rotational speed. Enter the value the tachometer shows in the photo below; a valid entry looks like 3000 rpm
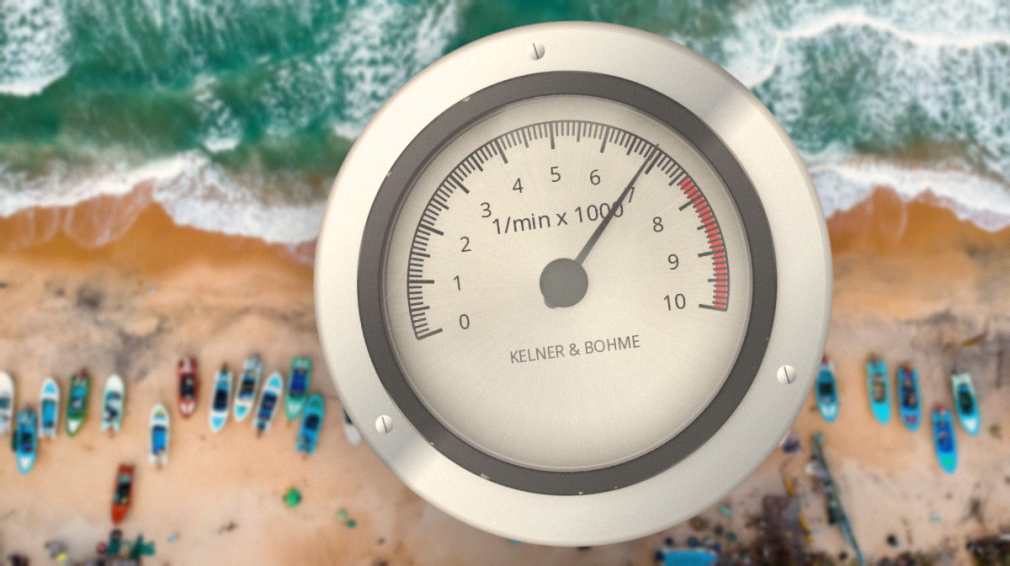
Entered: 6900 rpm
